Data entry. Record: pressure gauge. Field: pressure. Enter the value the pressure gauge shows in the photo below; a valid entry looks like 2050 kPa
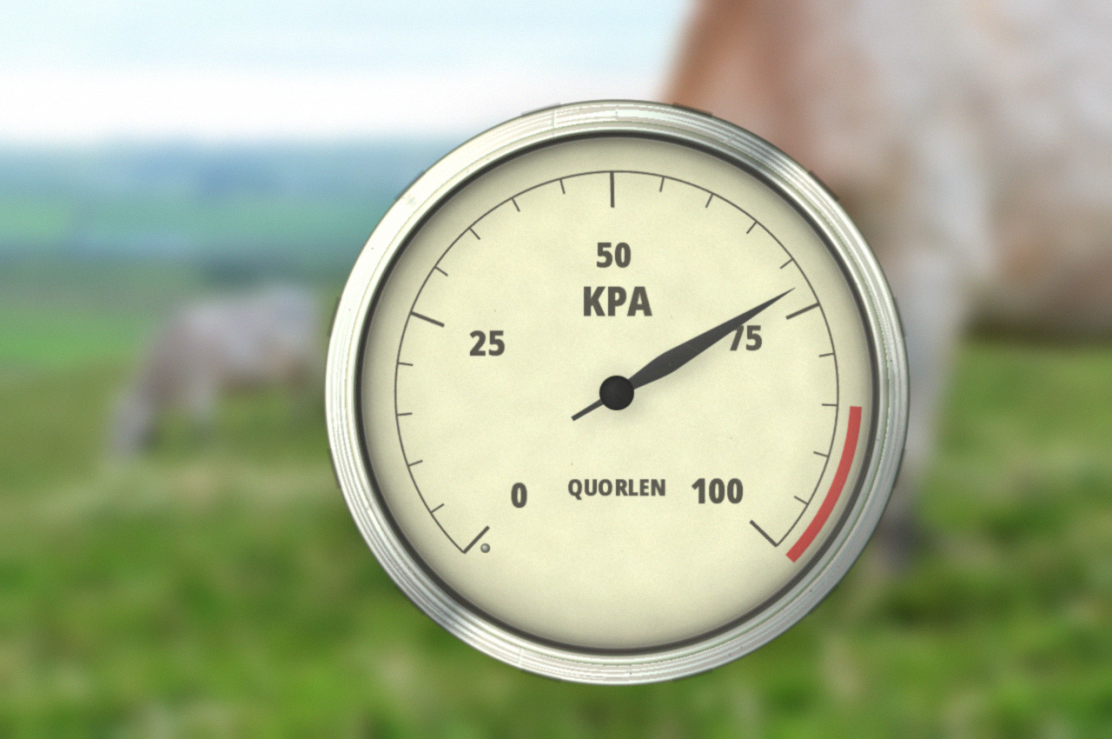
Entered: 72.5 kPa
